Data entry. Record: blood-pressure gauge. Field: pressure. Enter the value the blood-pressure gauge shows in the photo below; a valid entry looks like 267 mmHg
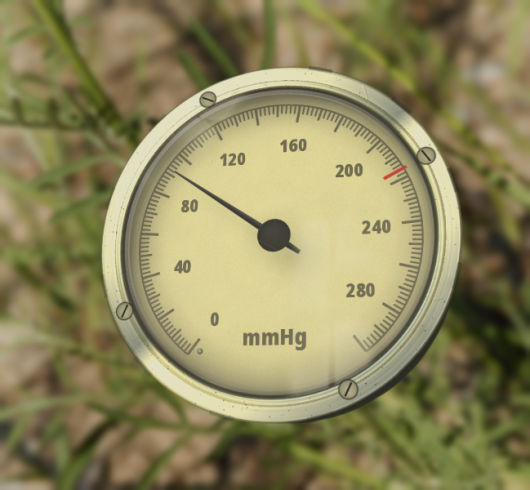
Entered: 92 mmHg
